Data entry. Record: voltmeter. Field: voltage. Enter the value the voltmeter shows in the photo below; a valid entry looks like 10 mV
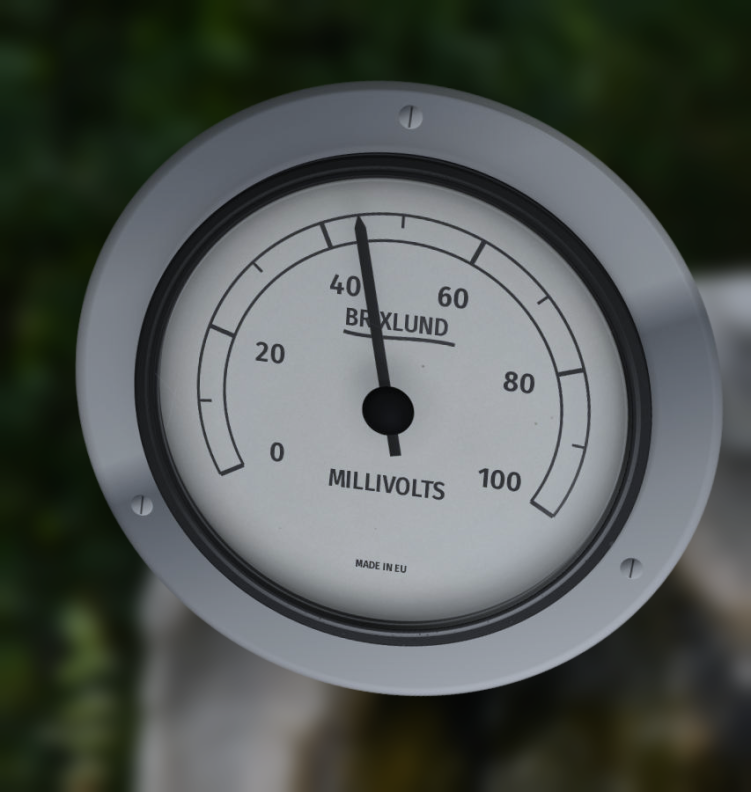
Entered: 45 mV
